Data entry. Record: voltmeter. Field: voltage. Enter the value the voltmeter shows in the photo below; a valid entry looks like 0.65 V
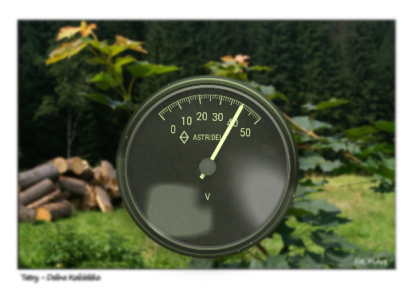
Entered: 40 V
